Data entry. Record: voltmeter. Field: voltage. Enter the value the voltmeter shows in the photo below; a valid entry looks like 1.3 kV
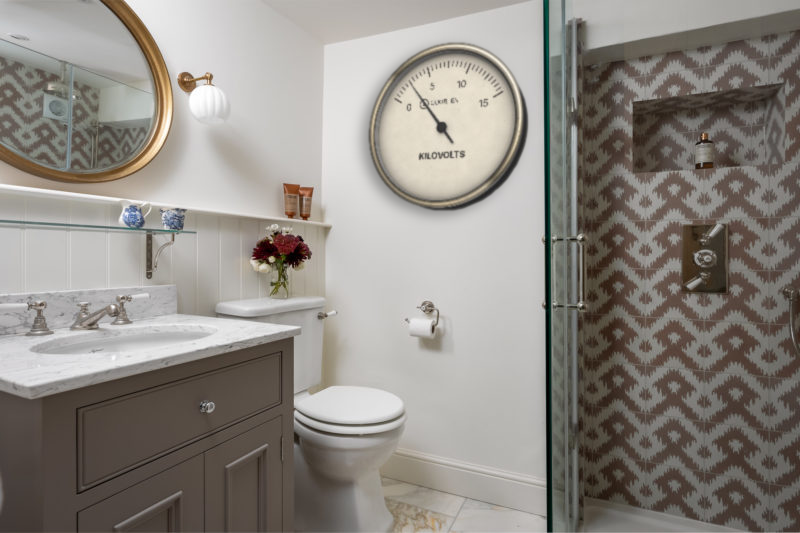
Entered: 2.5 kV
